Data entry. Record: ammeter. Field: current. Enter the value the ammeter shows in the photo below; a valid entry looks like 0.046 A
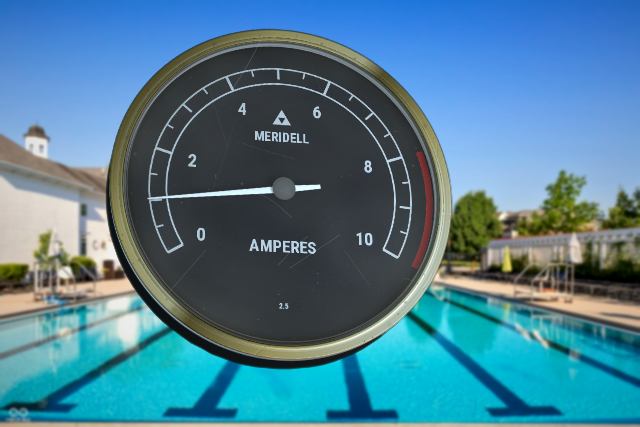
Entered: 1 A
